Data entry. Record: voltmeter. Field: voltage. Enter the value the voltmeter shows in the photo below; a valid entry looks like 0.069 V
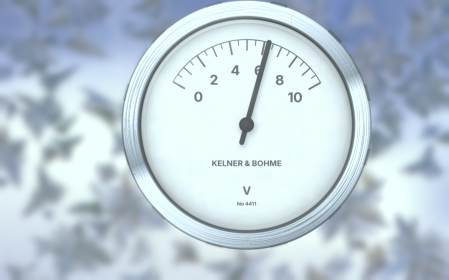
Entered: 6.25 V
